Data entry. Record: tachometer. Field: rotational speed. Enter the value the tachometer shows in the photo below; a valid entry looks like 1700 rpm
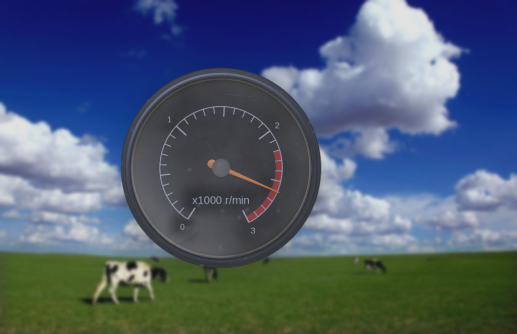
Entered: 2600 rpm
